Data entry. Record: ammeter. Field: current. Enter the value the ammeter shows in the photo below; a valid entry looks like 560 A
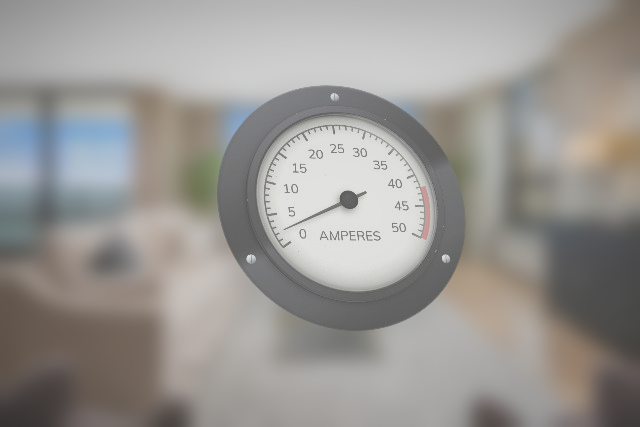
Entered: 2 A
